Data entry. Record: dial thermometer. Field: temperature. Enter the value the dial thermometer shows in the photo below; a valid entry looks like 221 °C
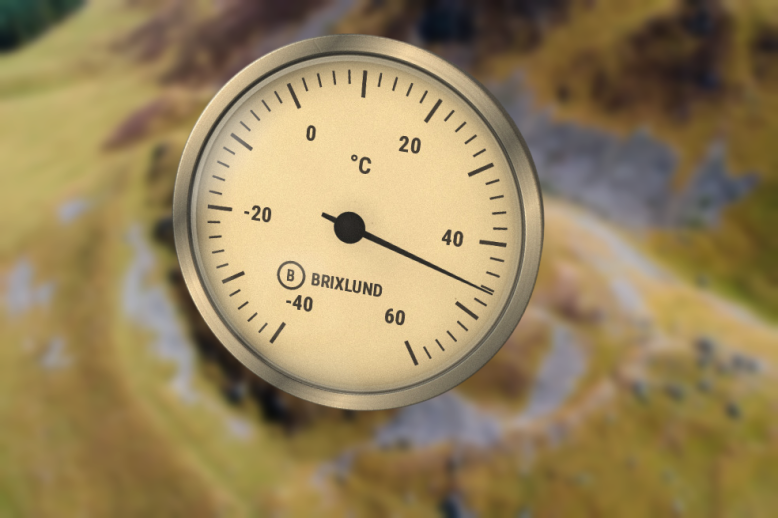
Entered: 46 °C
